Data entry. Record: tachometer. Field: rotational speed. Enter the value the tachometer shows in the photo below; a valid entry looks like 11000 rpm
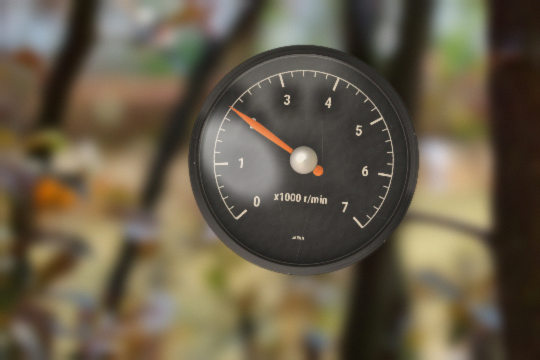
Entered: 2000 rpm
